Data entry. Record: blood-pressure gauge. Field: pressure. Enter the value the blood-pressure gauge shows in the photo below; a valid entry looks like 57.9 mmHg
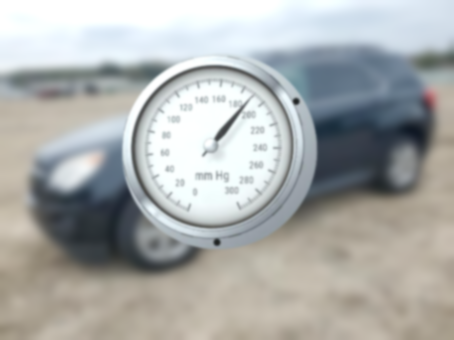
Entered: 190 mmHg
